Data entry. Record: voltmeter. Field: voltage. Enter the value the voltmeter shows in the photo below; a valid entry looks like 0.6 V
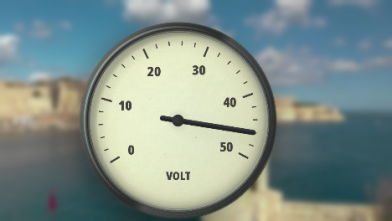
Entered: 46 V
